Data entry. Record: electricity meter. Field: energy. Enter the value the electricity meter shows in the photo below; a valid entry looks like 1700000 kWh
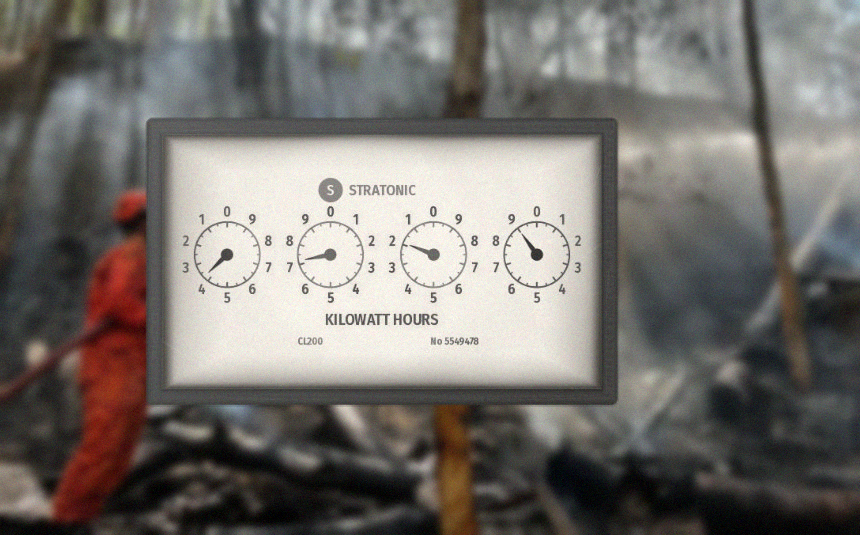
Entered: 3719 kWh
